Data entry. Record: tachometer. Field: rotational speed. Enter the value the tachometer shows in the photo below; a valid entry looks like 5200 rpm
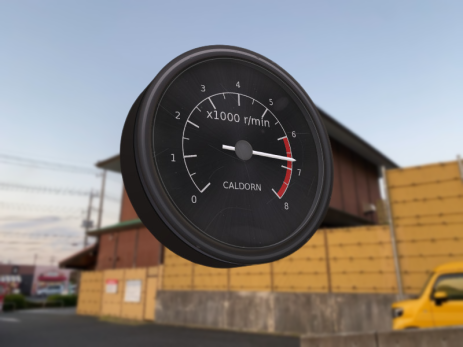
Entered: 6750 rpm
